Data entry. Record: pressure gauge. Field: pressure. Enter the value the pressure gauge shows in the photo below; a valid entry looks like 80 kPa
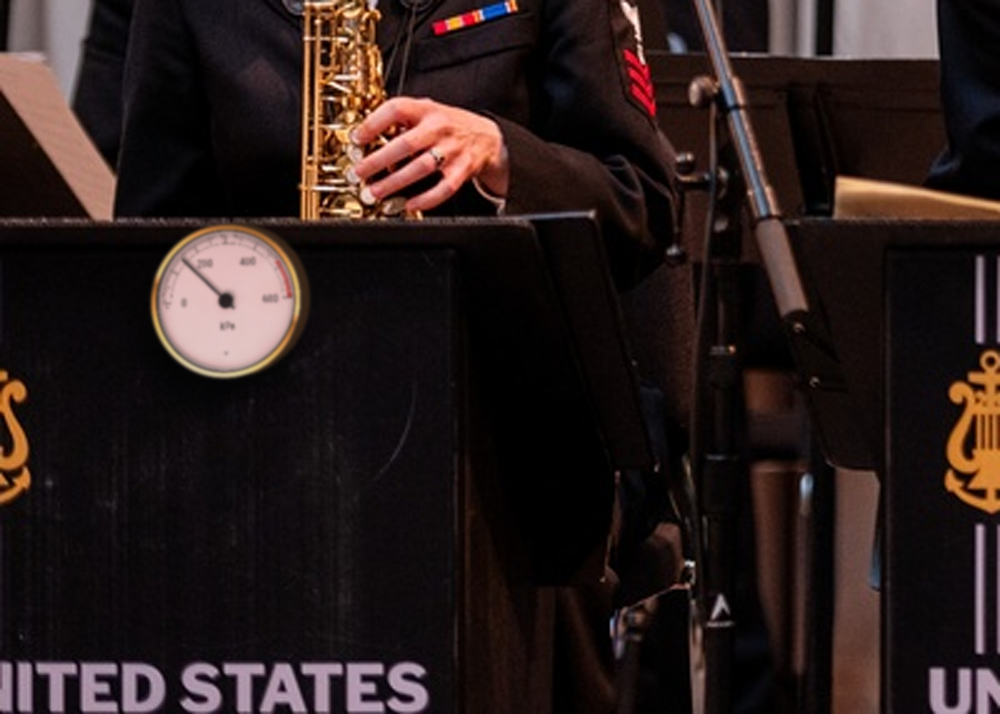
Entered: 150 kPa
